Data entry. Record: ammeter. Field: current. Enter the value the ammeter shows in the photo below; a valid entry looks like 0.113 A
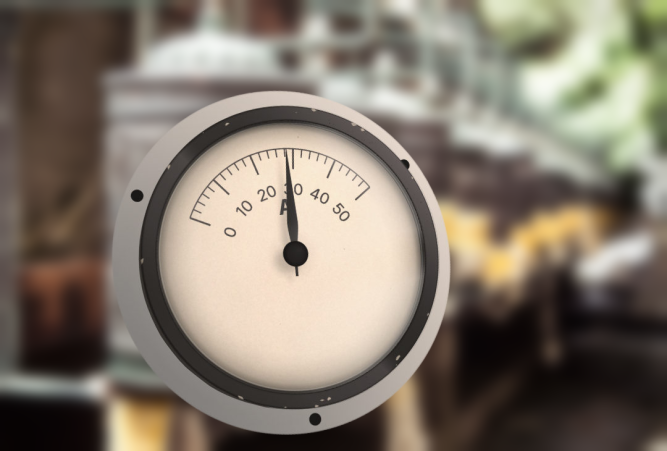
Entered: 28 A
